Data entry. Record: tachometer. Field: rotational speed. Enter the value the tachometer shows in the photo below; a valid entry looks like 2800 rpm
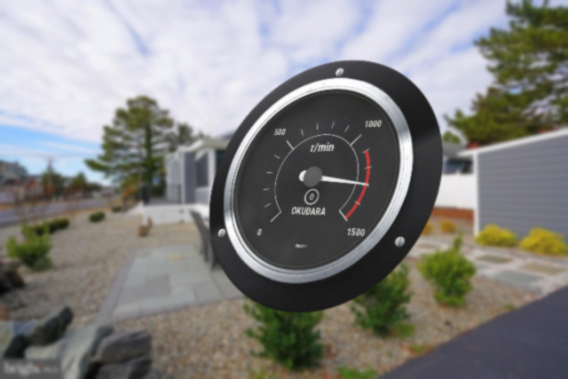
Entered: 1300 rpm
